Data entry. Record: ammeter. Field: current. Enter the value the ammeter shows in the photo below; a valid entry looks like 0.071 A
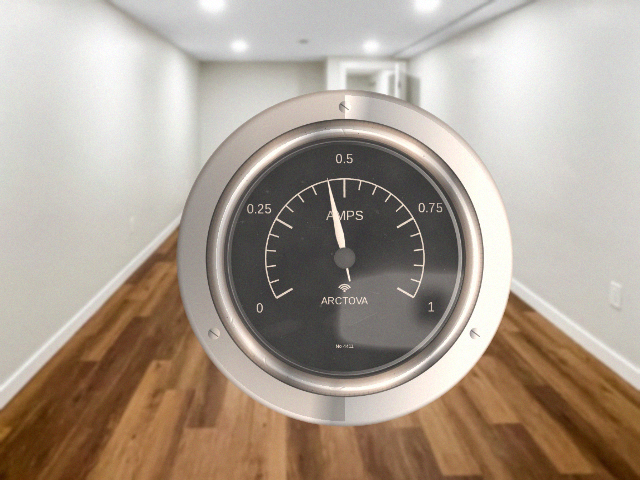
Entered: 0.45 A
